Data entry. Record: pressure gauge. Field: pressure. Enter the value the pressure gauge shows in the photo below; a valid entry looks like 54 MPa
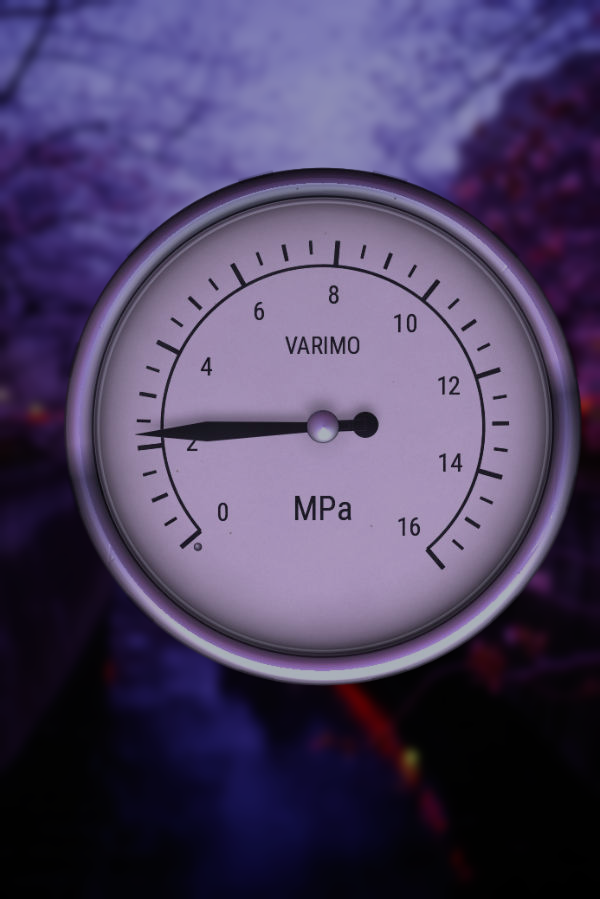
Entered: 2.25 MPa
